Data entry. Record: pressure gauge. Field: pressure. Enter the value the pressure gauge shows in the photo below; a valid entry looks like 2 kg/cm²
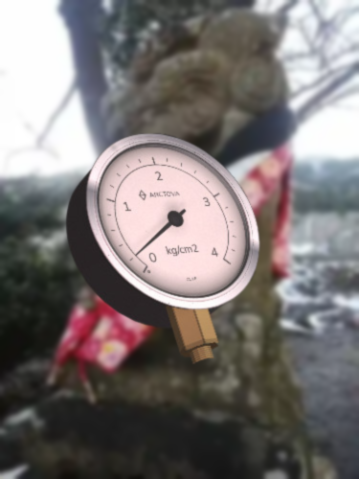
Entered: 0.2 kg/cm²
